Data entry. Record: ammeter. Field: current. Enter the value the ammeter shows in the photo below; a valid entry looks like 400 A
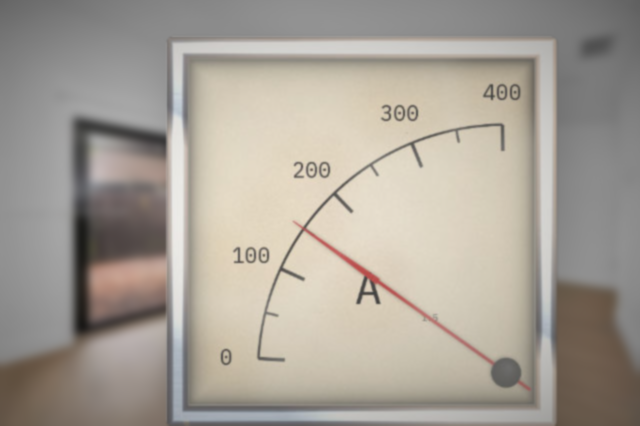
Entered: 150 A
